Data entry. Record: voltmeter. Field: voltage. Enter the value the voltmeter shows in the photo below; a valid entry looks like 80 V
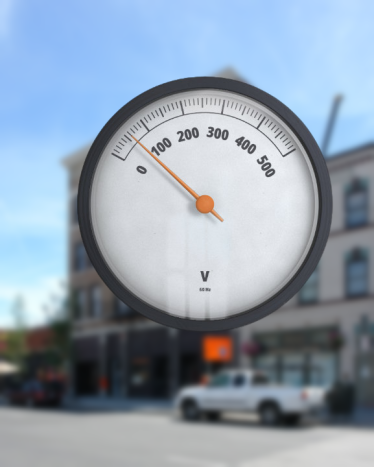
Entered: 60 V
